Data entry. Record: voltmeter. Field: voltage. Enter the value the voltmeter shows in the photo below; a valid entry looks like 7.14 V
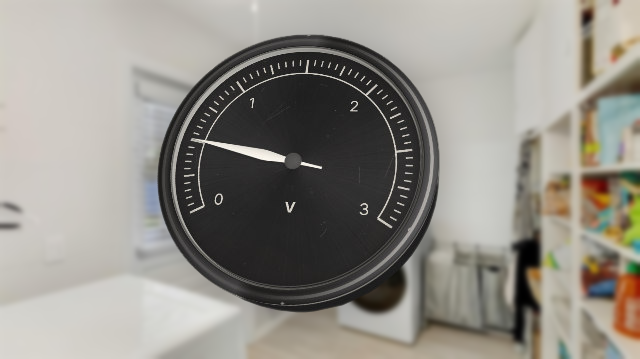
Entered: 0.5 V
